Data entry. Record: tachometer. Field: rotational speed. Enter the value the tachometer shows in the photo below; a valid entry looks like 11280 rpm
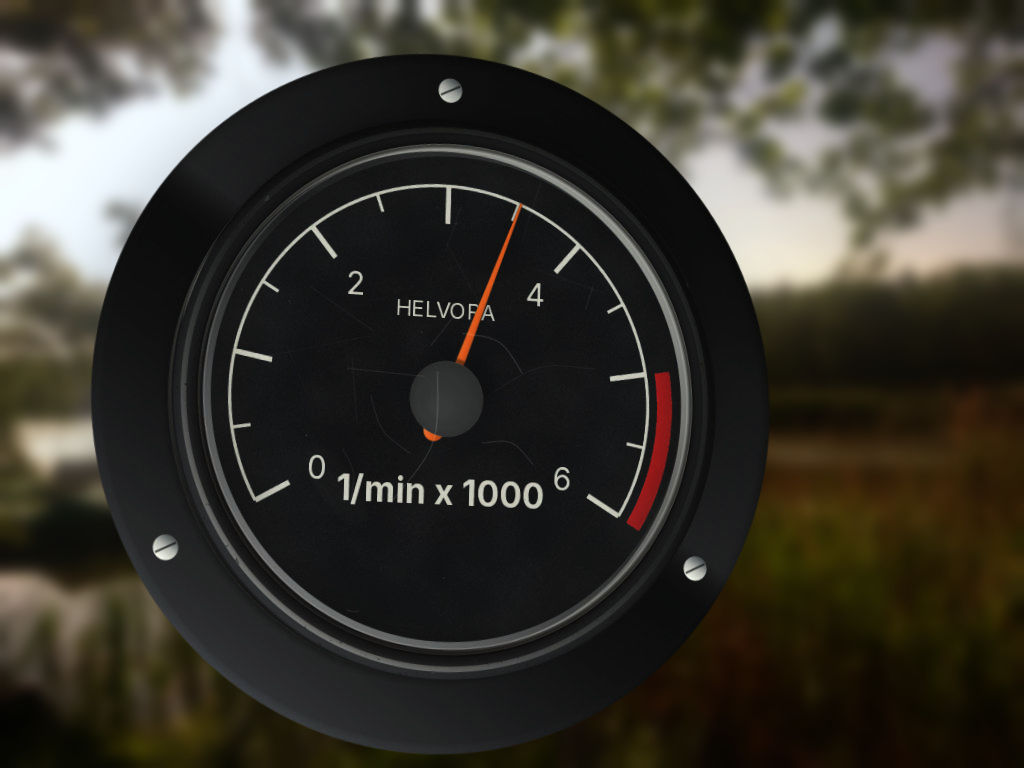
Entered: 3500 rpm
